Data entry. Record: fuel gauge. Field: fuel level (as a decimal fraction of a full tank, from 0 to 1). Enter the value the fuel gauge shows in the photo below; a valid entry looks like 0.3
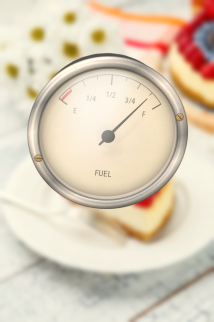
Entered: 0.875
